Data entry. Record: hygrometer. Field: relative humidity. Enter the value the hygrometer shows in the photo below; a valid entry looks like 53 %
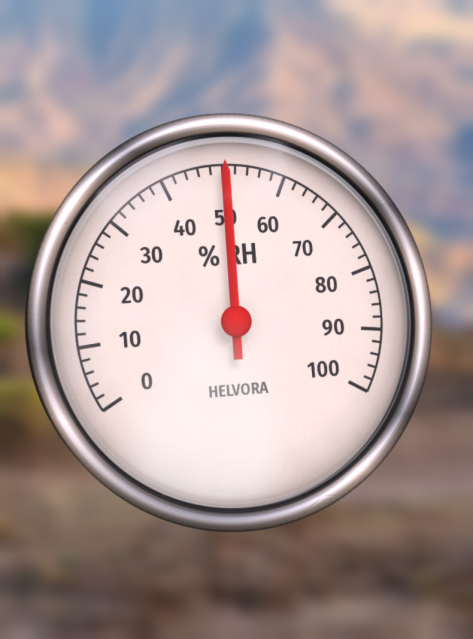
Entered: 50 %
